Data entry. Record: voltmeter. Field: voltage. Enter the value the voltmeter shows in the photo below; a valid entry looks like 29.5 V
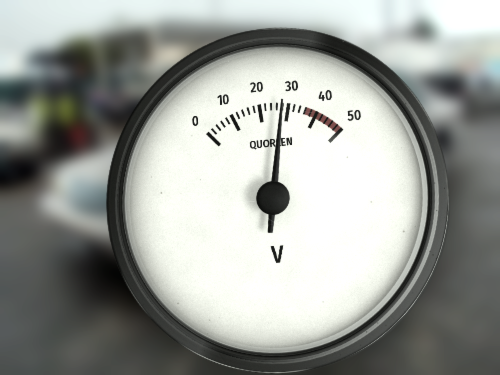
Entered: 28 V
